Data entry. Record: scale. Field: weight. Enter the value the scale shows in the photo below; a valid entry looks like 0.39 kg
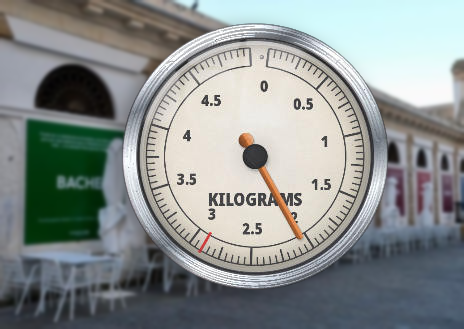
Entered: 2.05 kg
